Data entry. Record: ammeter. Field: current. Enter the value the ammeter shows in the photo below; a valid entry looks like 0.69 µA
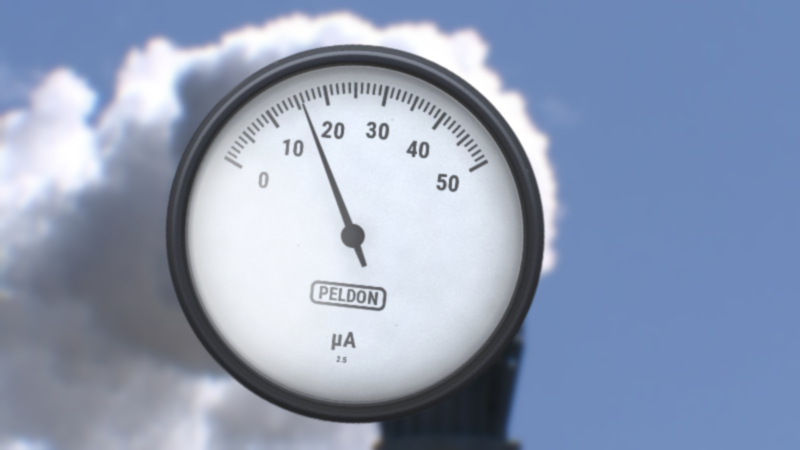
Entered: 16 µA
